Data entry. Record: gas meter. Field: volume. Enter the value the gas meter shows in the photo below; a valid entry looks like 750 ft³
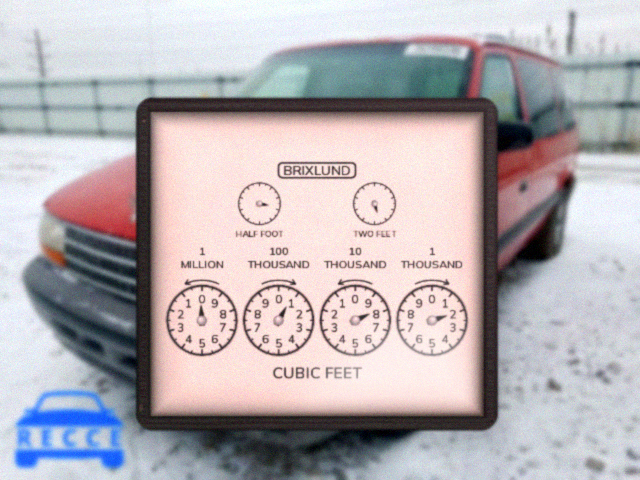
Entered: 8200 ft³
